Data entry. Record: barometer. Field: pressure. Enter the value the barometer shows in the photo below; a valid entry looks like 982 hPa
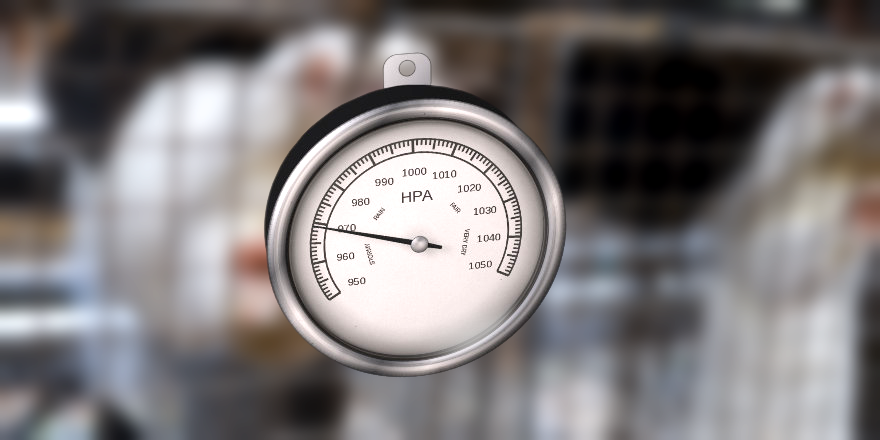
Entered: 970 hPa
